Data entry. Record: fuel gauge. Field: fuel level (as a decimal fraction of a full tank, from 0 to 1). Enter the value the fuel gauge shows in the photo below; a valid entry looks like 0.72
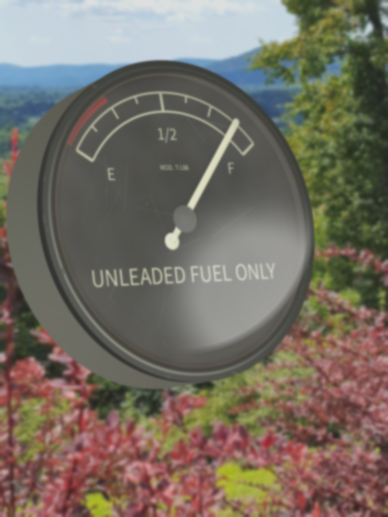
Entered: 0.875
